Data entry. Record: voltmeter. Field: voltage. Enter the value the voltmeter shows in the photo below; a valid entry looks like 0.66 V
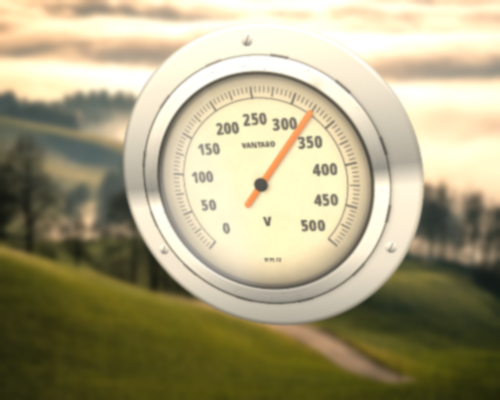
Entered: 325 V
